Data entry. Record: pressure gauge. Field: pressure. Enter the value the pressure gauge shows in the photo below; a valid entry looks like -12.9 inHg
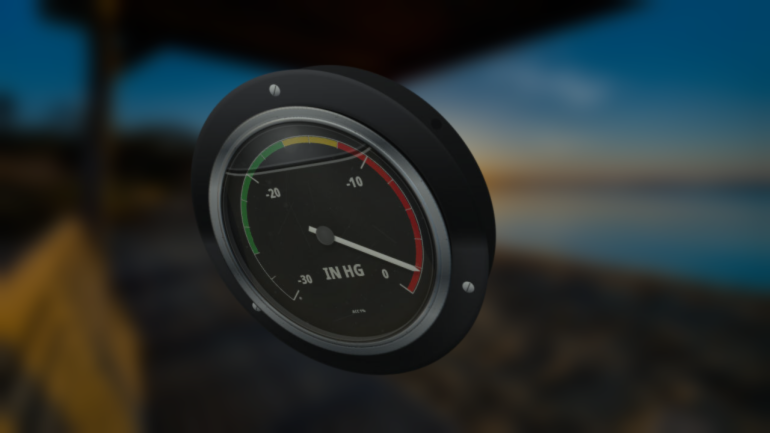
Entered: -2 inHg
